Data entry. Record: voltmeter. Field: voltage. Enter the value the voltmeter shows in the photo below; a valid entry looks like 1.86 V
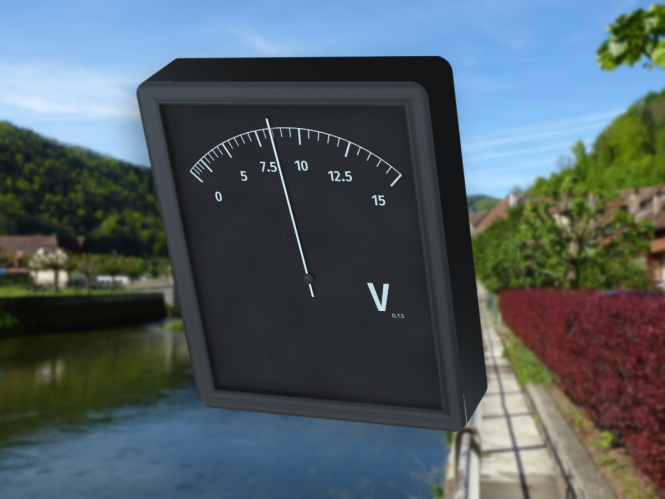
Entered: 8.5 V
